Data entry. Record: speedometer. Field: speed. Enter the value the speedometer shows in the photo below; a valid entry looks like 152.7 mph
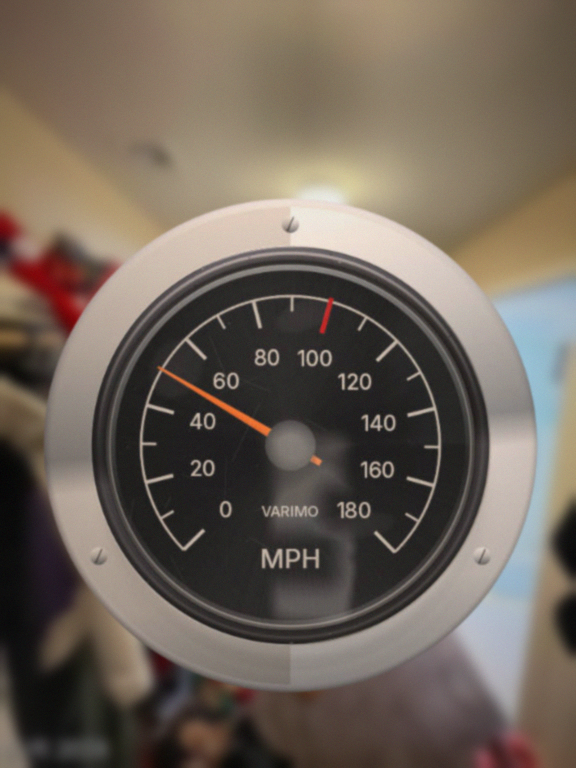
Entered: 50 mph
